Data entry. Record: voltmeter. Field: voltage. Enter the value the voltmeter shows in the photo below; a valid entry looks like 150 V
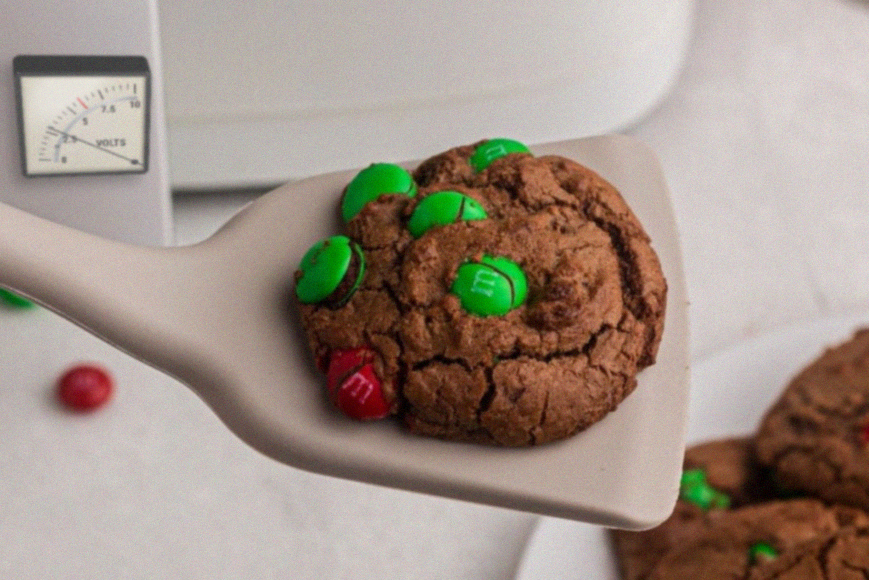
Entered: 3 V
